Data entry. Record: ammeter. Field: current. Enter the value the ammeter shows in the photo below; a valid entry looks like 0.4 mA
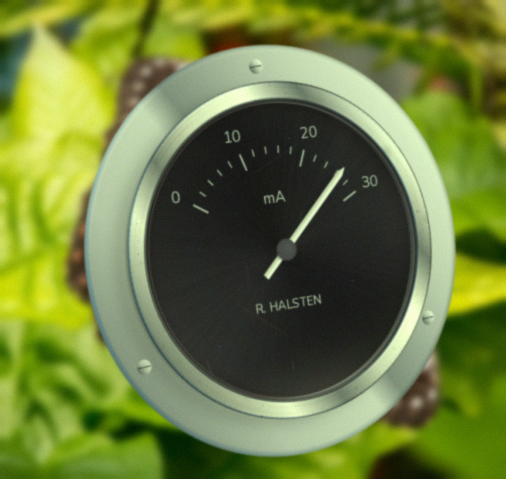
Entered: 26 mA
